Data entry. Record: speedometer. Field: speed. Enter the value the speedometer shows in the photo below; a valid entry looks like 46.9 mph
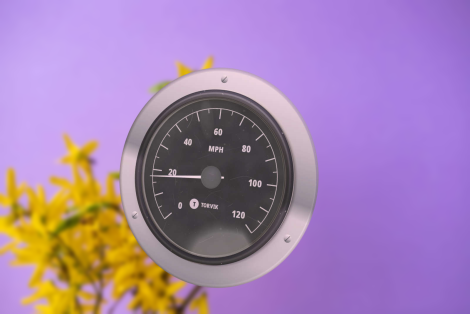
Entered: 17.5 mph
